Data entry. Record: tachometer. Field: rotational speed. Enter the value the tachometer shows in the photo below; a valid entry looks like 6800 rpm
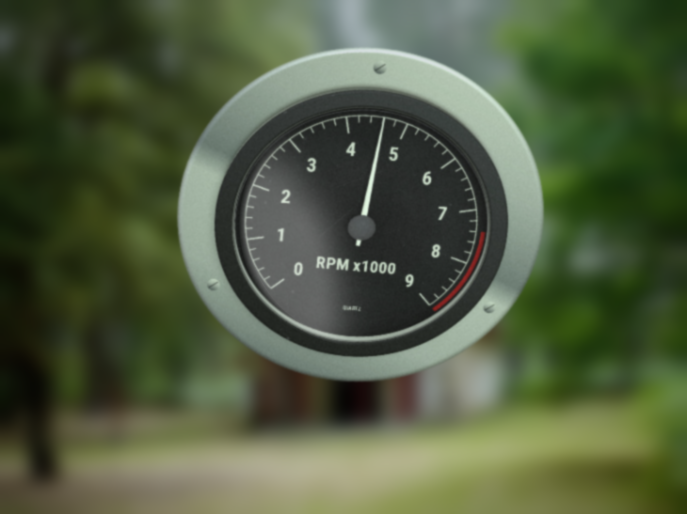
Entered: 4600 rpm
